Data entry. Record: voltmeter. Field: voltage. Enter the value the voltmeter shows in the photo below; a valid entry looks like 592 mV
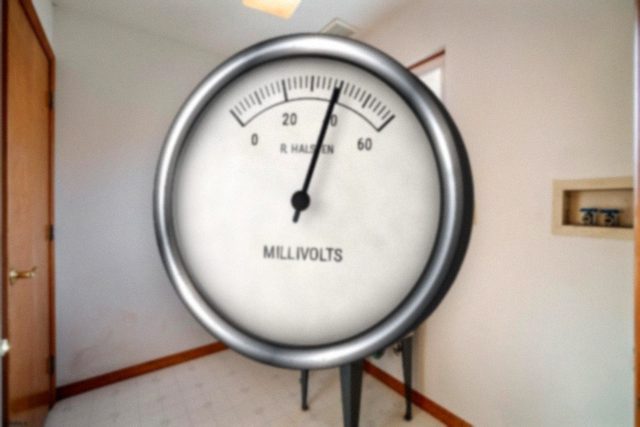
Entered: 40 mV
